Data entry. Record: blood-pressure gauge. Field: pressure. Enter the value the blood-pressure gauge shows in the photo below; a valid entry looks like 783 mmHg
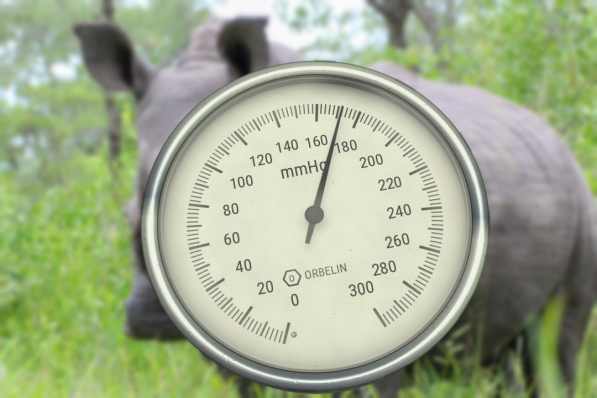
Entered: 172 mmHg
